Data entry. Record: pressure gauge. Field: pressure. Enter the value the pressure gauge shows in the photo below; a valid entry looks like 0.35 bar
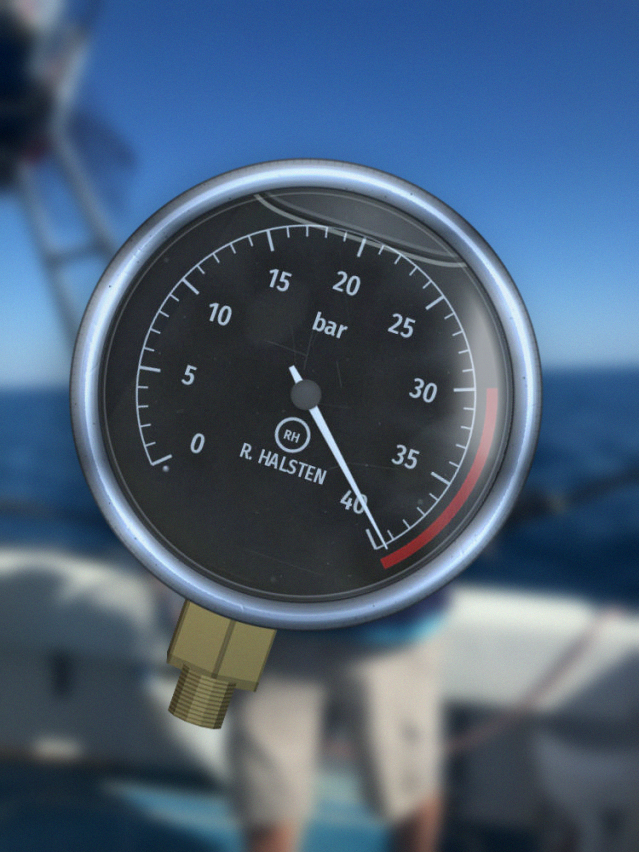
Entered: 39.5 bar
